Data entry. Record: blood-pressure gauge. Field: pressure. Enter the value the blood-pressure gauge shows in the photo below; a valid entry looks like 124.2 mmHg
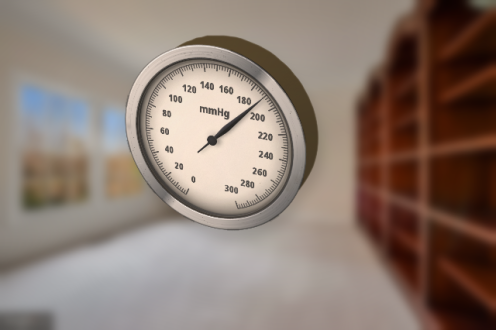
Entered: 190 mmHg
